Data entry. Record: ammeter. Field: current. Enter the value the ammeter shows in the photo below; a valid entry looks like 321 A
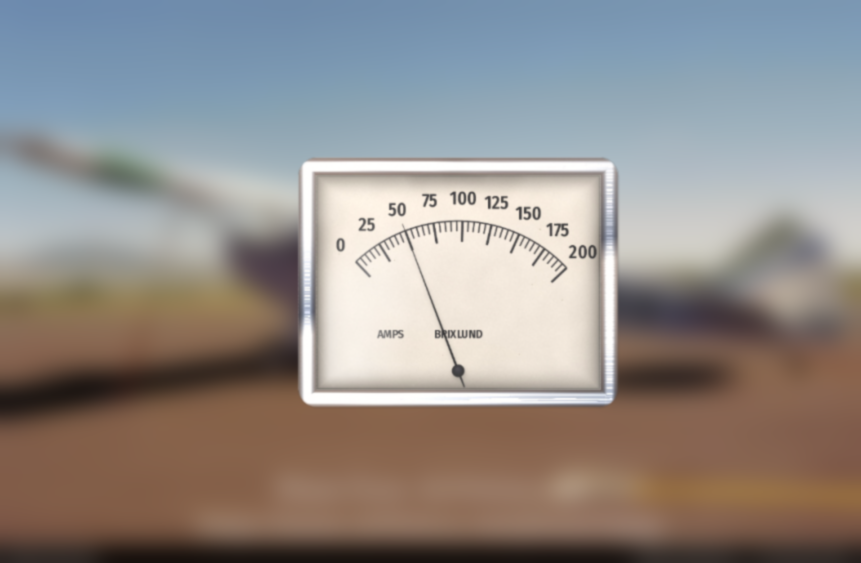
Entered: 50 A
